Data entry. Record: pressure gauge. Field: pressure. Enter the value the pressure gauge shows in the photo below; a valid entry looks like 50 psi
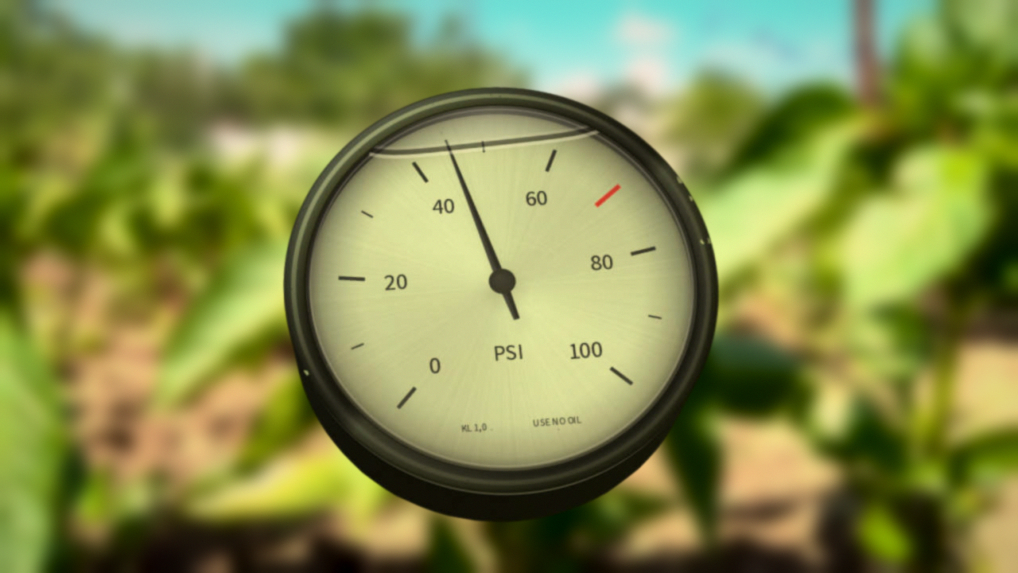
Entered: 45 psi
